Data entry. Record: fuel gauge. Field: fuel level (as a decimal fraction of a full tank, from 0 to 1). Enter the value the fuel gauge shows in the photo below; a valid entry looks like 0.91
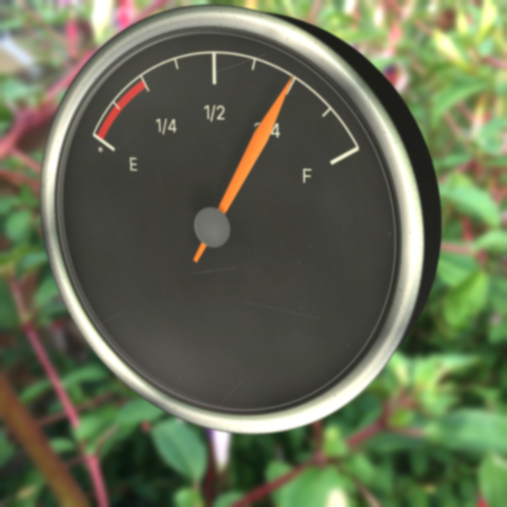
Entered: 0.75
